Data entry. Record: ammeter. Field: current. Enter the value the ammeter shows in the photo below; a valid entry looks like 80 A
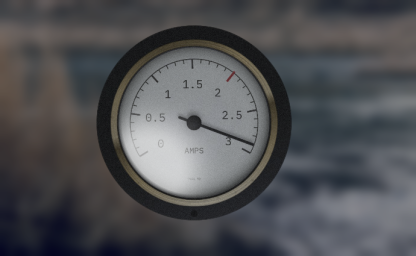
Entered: 2.9 A
